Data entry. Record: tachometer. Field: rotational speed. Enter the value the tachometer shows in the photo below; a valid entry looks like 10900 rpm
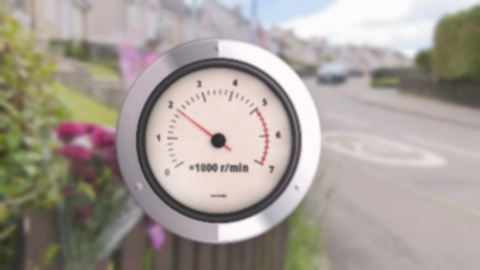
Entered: 2000 rpm
